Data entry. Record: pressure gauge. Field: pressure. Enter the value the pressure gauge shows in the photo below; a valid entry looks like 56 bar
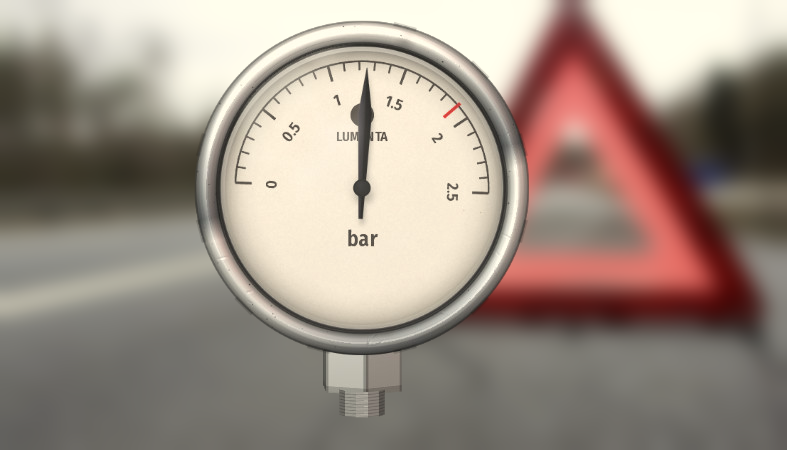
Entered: 1.25 bar
